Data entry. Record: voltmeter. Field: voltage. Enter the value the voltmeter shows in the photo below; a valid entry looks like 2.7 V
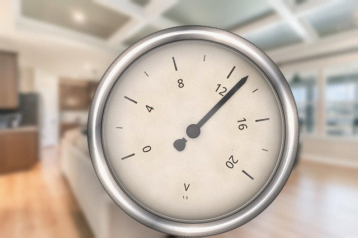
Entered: 13 V
